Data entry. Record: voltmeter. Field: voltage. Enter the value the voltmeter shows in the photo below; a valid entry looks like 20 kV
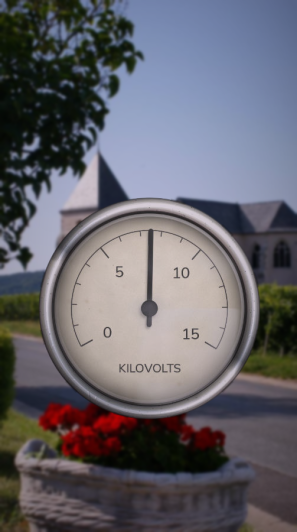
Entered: 7.5 kV
